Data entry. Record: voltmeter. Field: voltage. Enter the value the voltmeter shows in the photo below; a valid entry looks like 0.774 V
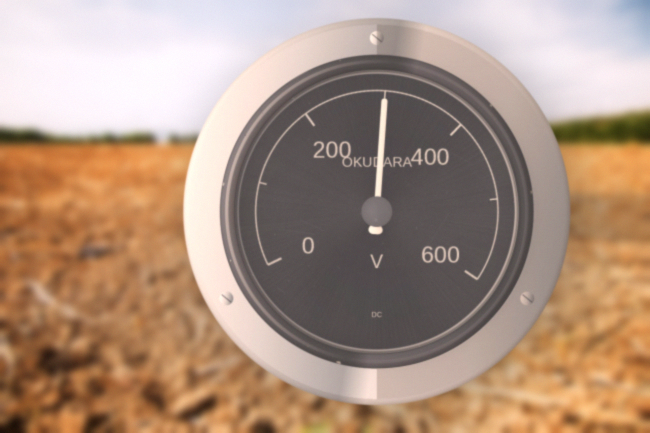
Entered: 300 V
